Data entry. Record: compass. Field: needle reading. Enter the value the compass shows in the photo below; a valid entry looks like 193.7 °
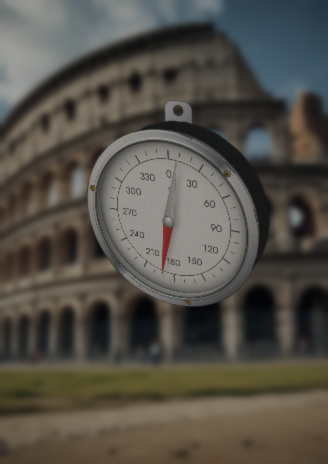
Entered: 190 °
